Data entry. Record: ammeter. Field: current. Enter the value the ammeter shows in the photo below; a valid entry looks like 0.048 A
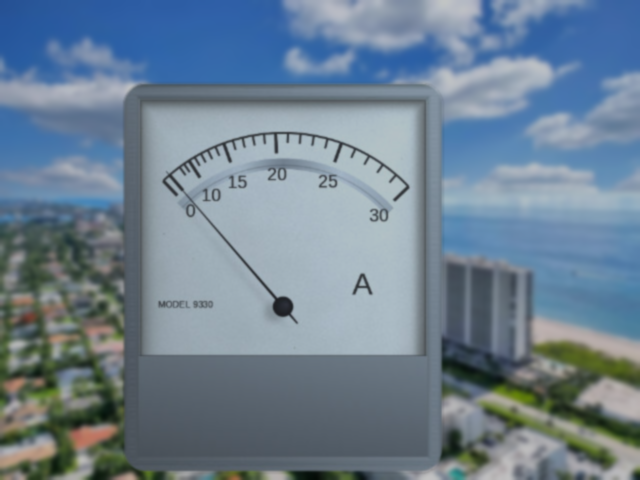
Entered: 5 A
